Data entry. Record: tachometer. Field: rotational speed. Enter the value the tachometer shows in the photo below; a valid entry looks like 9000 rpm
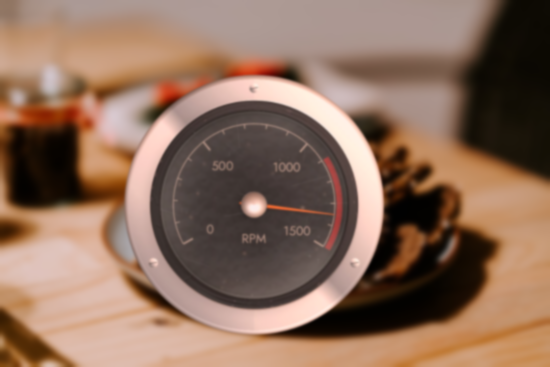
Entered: 1350 rpm
